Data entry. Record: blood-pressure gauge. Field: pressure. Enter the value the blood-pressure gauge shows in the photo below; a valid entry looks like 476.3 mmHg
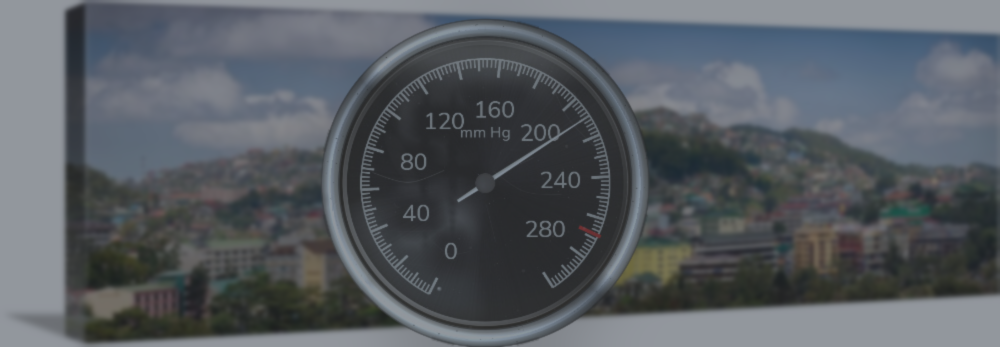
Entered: 210 mmHg
